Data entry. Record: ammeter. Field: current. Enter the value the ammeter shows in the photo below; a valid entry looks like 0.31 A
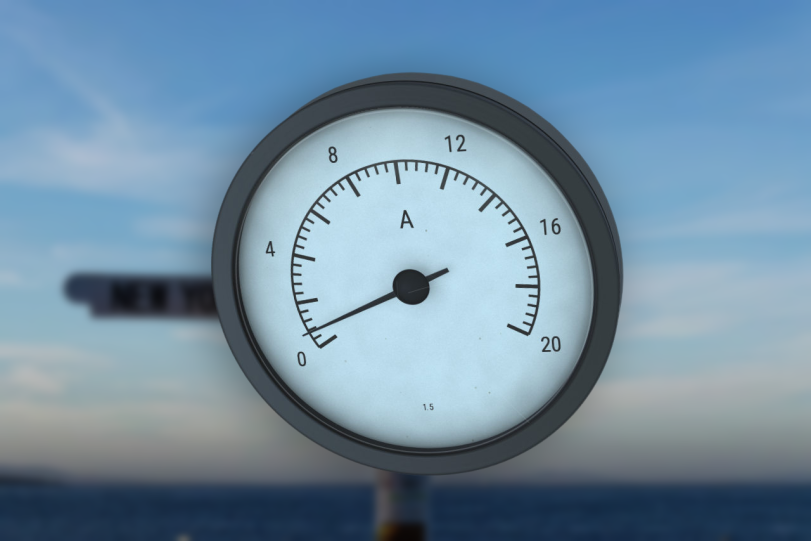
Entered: 0.8 A
